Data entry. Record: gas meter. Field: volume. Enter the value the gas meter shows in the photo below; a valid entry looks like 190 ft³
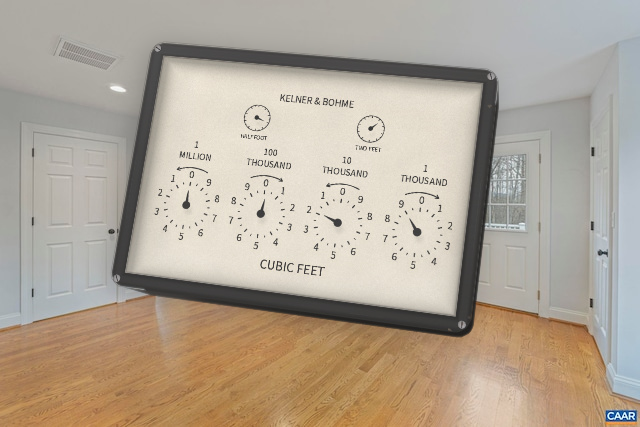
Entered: 1900 ft³
